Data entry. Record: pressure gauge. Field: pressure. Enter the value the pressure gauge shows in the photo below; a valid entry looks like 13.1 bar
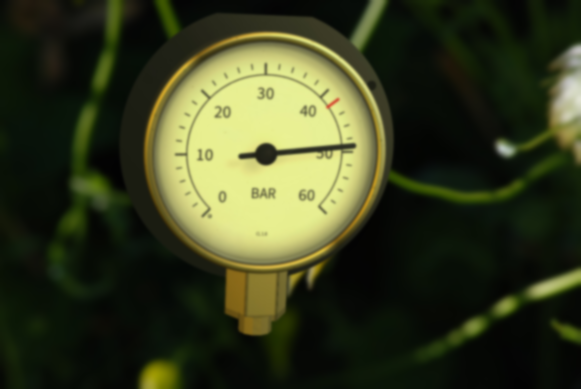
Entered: 49 bar
